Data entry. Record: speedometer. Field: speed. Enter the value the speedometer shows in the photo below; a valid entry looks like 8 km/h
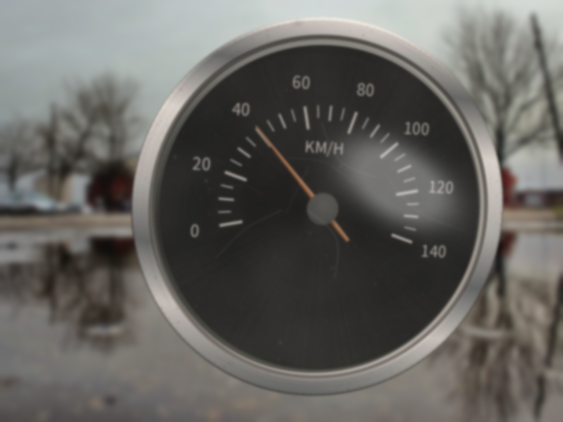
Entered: 40 km/h
